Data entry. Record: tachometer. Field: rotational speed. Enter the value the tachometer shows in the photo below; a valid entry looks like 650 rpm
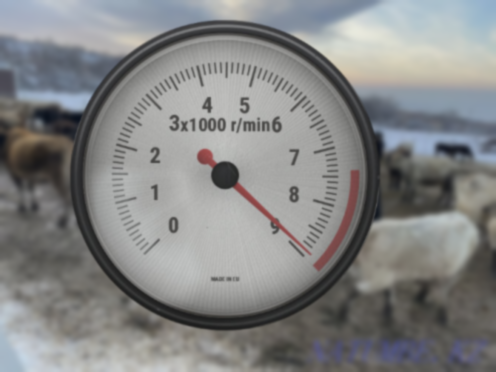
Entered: 8900 rpm
